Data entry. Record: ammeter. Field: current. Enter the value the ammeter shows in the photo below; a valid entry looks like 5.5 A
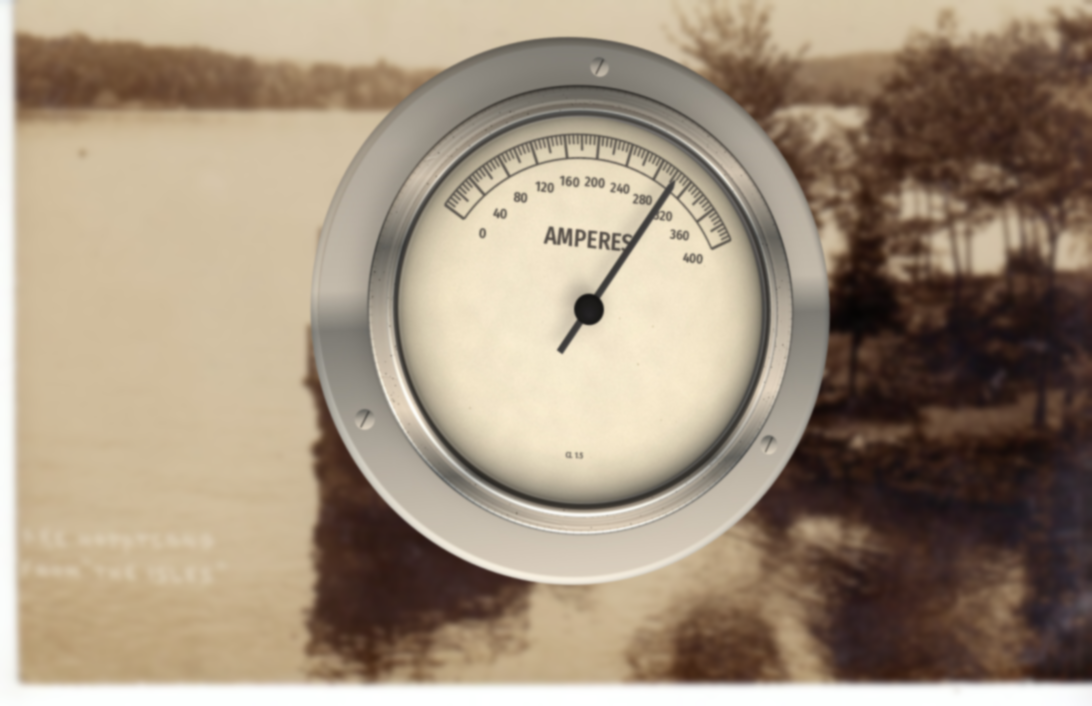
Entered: 300 A
